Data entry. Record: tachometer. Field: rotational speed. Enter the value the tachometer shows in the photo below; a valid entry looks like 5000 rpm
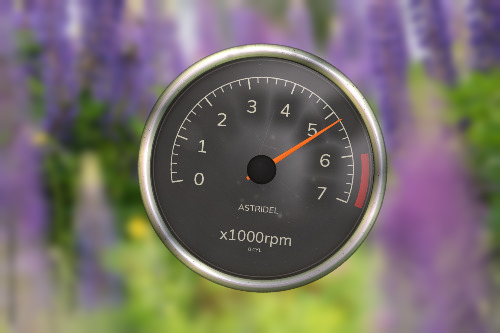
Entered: 5200 rpm
